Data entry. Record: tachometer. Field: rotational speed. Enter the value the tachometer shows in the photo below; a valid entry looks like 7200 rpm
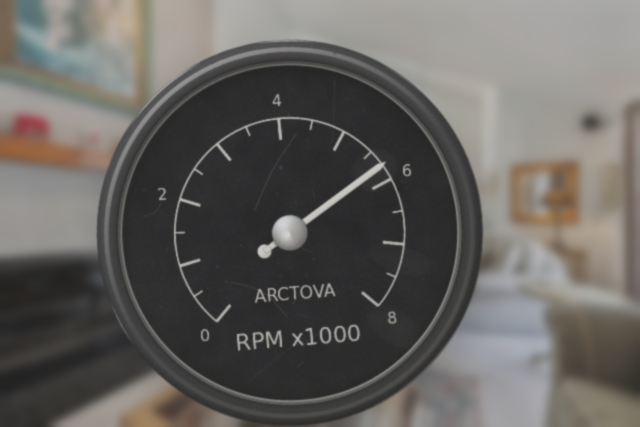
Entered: 5750 rpm
